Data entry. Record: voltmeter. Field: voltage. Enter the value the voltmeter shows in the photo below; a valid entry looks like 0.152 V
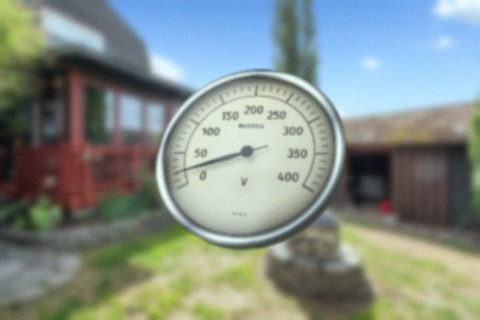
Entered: 20 V
